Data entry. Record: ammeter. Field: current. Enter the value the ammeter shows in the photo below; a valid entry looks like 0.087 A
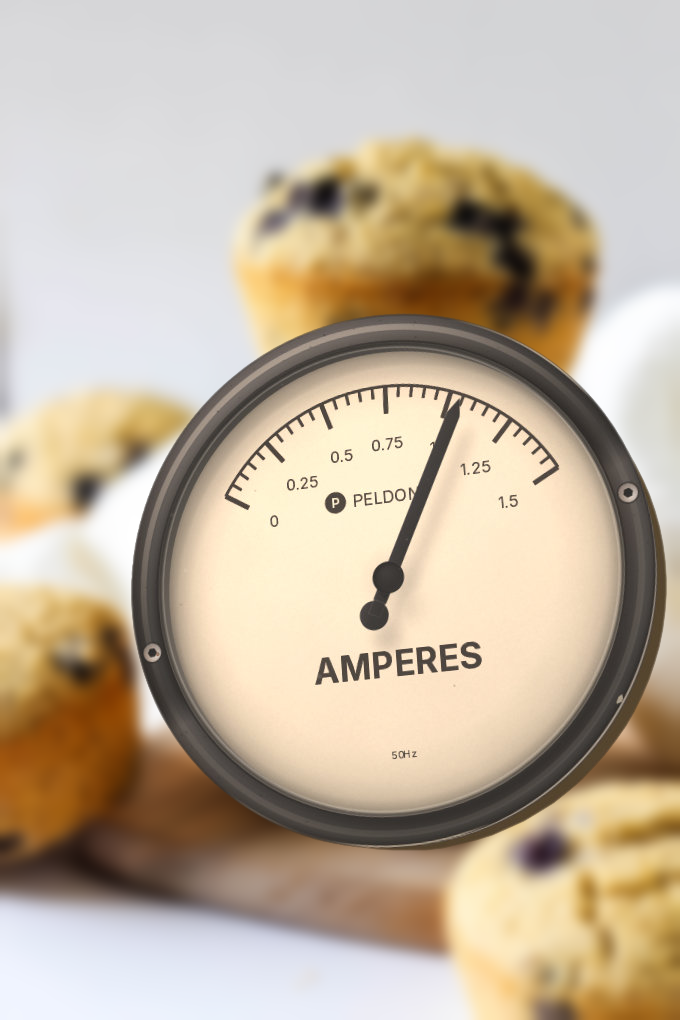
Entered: 1.05 A
